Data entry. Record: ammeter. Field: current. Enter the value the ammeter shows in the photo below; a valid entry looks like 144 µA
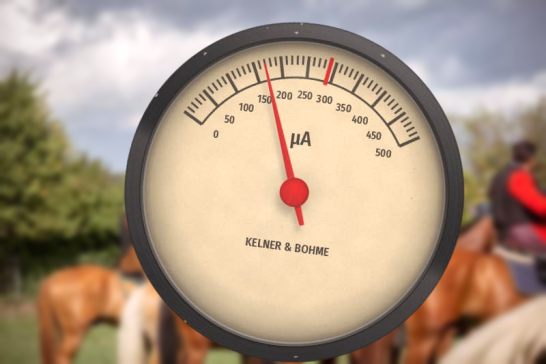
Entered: 170 µA
